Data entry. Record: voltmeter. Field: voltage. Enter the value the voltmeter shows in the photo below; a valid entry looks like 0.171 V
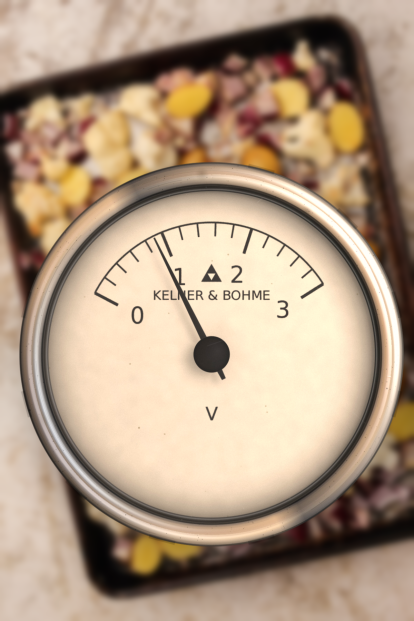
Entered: 0.9 V
